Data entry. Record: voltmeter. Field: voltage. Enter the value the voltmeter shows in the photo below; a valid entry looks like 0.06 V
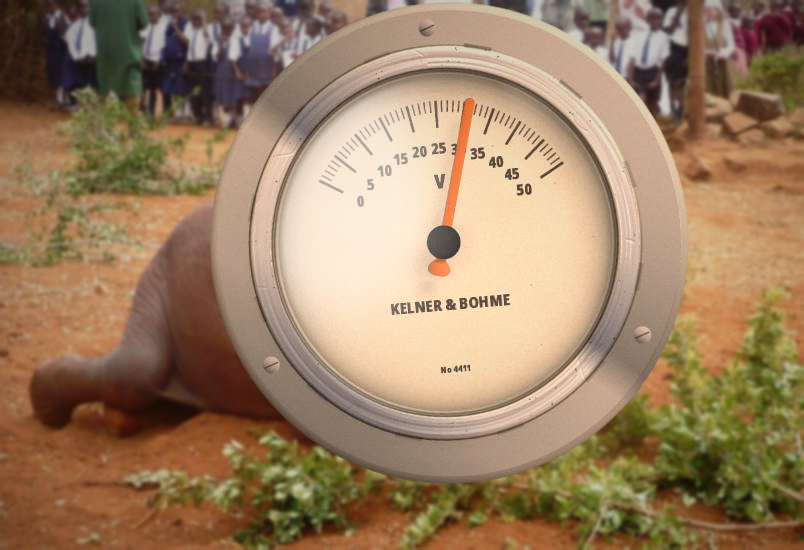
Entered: 31 V
